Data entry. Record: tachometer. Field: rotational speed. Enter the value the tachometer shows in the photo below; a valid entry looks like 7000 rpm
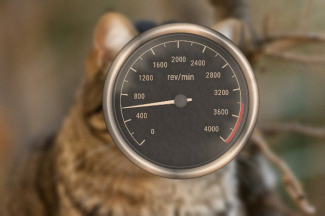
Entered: 600 rpm
